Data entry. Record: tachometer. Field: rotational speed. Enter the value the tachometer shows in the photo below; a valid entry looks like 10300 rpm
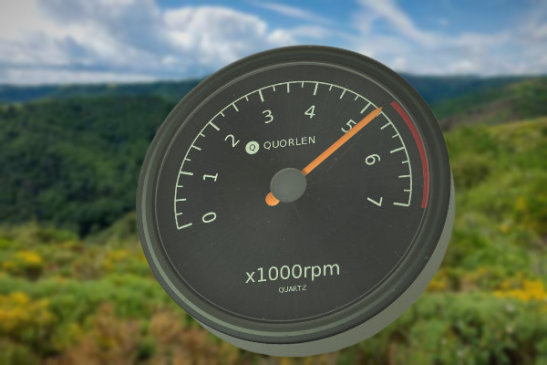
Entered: 5250 rpm
